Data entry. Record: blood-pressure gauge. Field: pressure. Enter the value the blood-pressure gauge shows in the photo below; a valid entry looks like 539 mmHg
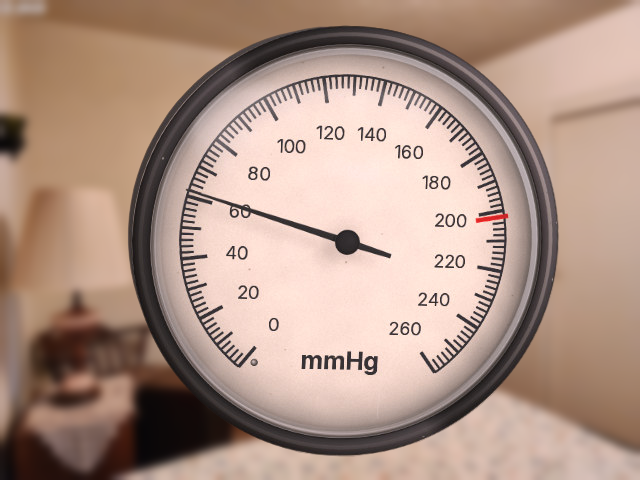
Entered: 62 mmHg
